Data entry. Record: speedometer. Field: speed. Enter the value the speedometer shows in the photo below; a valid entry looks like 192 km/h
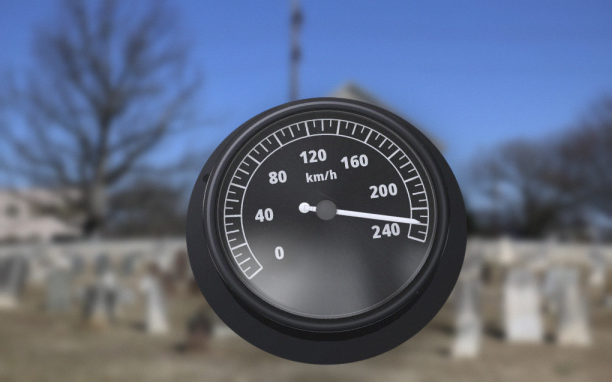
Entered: 230 km/h
